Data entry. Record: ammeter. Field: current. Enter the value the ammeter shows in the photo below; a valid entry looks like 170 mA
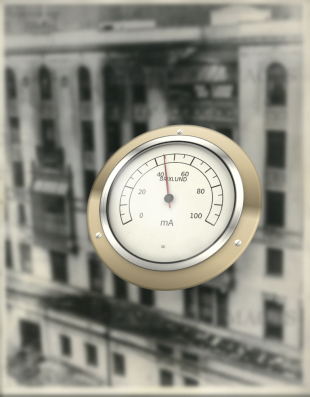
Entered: 45 mA
